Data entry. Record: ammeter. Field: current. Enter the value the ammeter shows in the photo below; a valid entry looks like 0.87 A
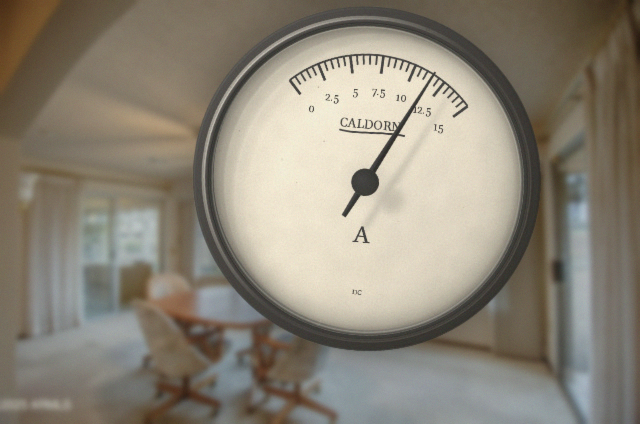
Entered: 11.5 A
